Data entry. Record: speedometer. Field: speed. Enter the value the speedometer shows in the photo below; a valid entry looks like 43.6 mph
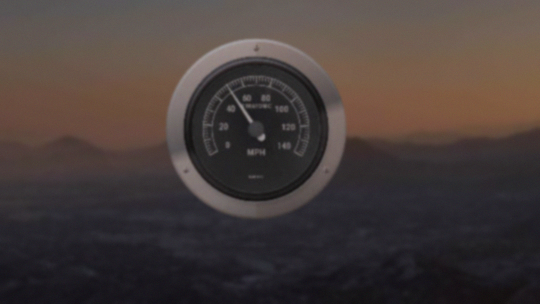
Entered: 50 mph
